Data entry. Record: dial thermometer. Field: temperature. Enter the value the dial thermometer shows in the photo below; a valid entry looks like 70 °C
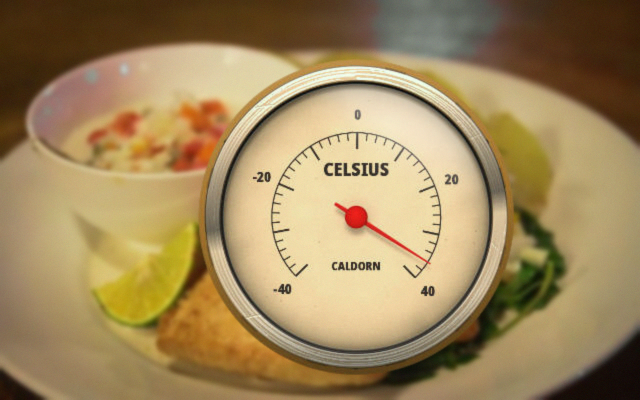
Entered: 36 °C
